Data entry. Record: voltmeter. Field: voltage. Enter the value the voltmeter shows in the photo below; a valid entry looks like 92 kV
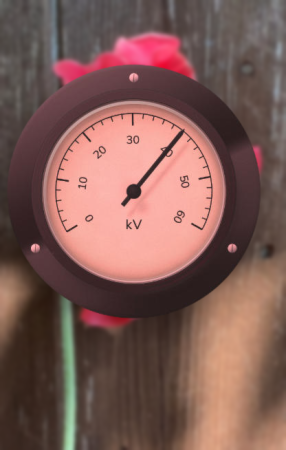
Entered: 40 kV
